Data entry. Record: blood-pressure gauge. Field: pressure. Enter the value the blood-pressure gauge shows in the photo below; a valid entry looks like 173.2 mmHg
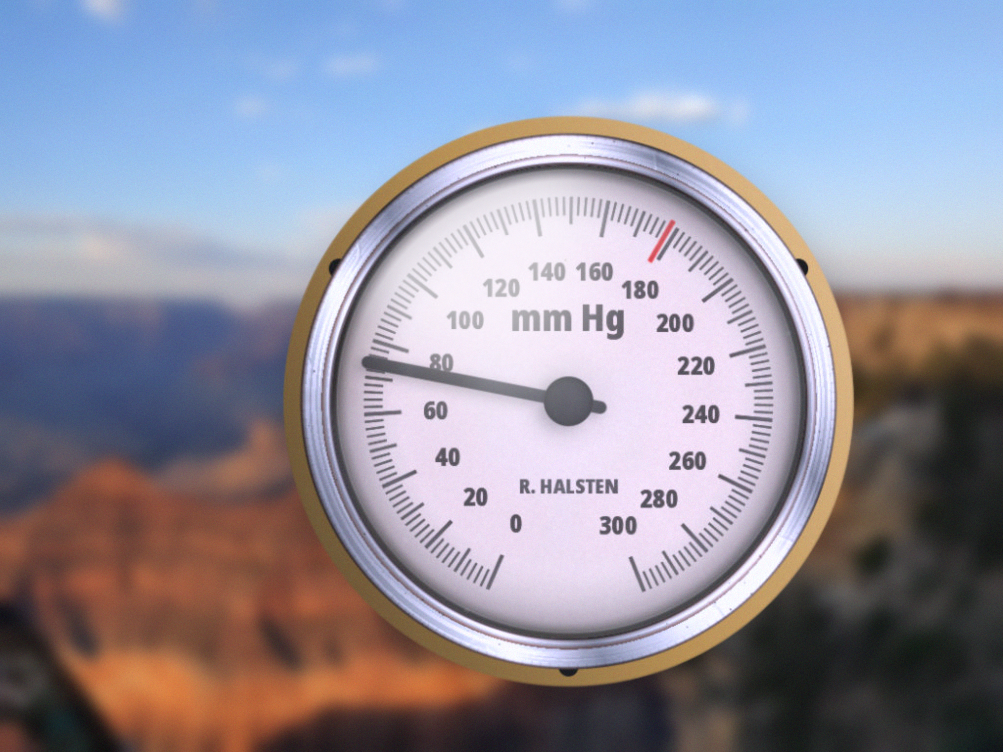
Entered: 74 mmHg
